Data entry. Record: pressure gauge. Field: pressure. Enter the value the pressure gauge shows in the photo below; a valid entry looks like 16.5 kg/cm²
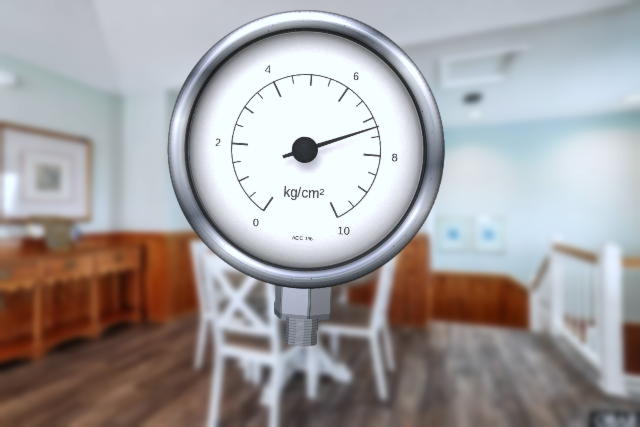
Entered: 7.25 kg/cm²
